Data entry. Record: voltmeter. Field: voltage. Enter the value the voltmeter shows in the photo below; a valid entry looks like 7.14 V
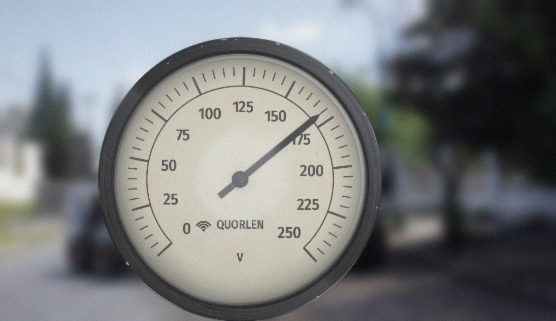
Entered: 170 V
